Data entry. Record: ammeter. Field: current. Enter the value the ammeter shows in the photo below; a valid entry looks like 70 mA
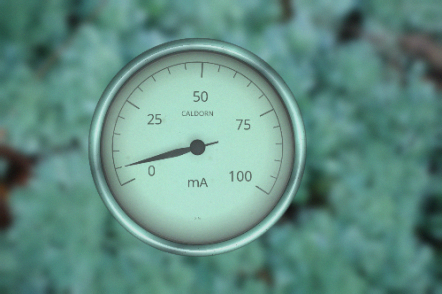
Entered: 5 mA
